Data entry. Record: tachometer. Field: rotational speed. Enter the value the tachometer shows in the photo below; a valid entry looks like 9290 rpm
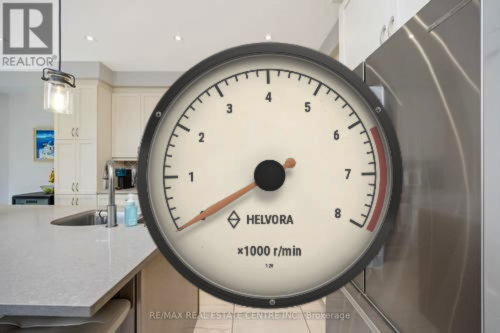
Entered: 0 rpm
